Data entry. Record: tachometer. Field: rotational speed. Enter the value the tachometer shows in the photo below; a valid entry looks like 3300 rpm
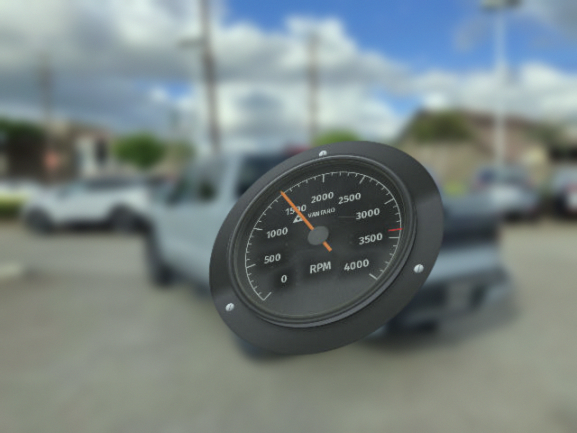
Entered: 1500 rpm
